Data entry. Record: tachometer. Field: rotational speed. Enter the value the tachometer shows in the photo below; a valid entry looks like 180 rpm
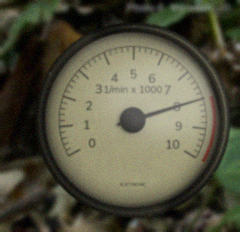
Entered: 8000 rpm
